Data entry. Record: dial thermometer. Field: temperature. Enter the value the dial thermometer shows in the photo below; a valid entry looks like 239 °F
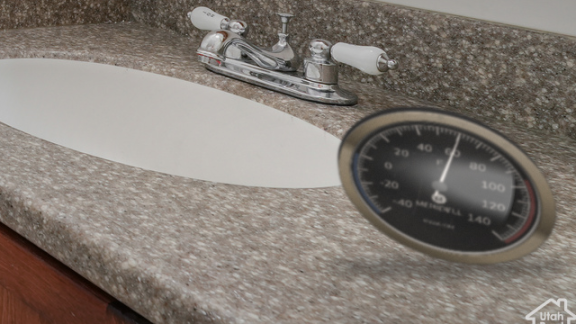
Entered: 60 °F
